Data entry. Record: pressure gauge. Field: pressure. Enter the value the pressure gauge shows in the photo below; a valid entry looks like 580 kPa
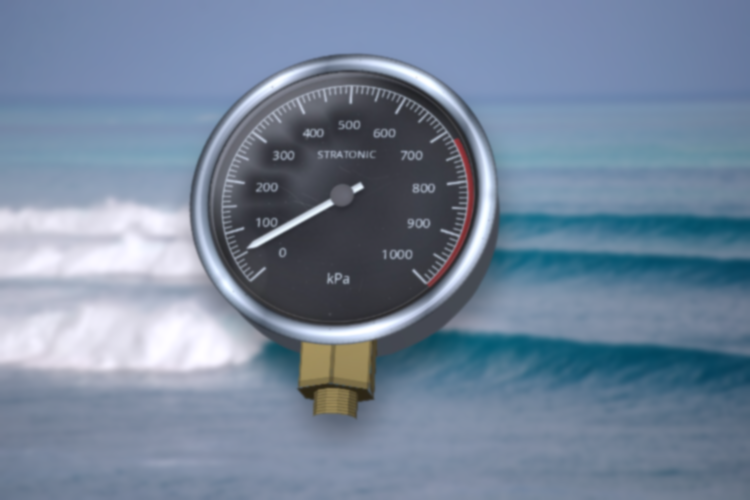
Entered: 50 kPa
